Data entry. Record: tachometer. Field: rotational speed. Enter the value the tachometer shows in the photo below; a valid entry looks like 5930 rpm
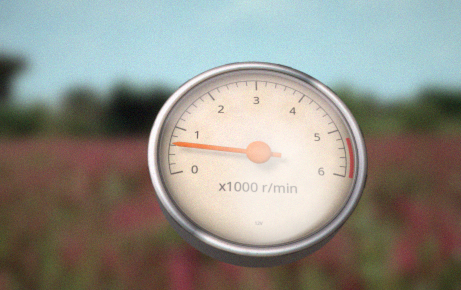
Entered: 600 rpm
